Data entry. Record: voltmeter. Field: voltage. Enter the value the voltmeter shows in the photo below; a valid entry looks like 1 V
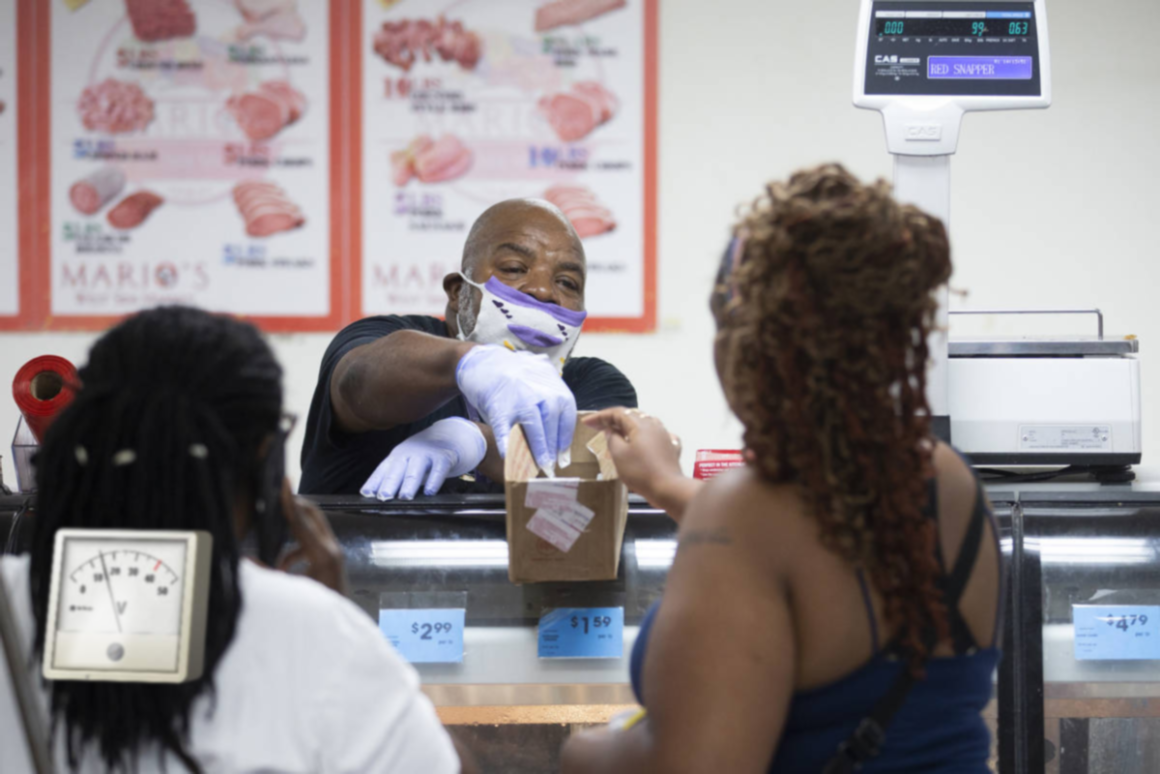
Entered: 15 V
